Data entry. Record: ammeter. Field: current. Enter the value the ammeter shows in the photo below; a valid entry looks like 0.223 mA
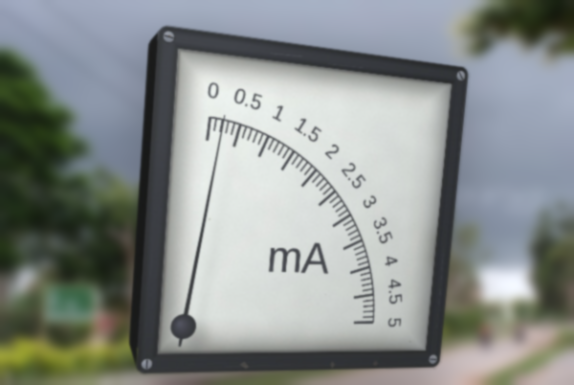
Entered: 0.2 mA
